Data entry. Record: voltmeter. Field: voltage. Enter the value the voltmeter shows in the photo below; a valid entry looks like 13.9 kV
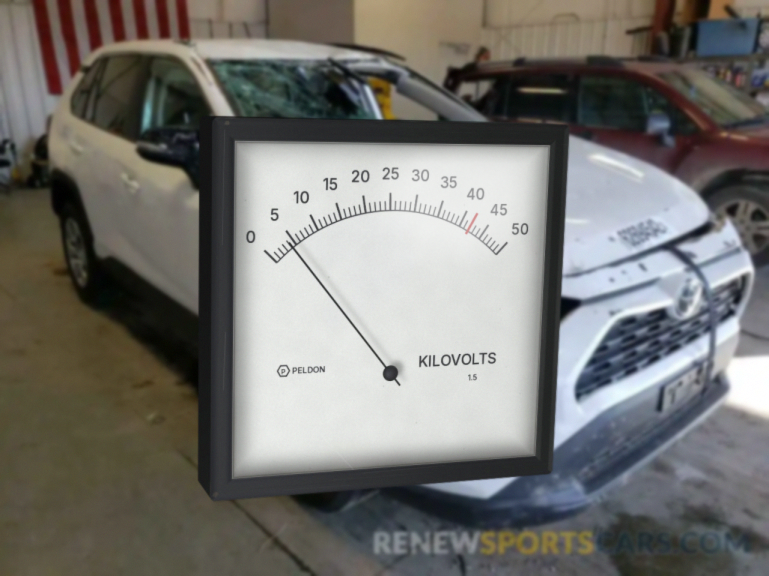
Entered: 4 kV
